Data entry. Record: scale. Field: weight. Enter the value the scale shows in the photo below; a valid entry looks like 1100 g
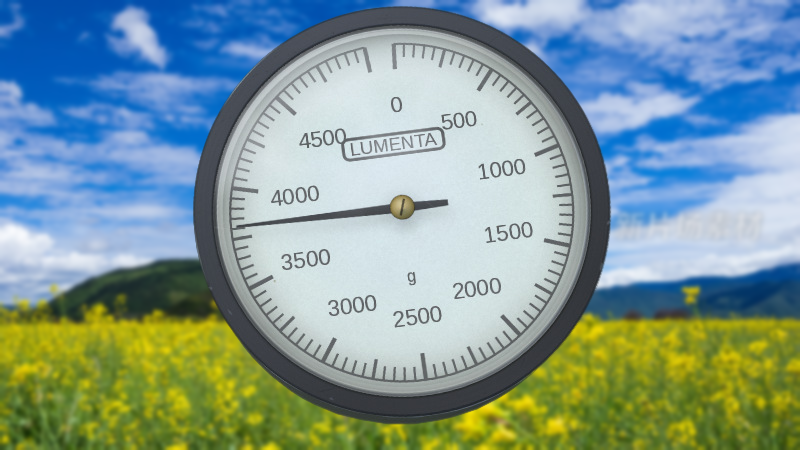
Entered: 3800 g
